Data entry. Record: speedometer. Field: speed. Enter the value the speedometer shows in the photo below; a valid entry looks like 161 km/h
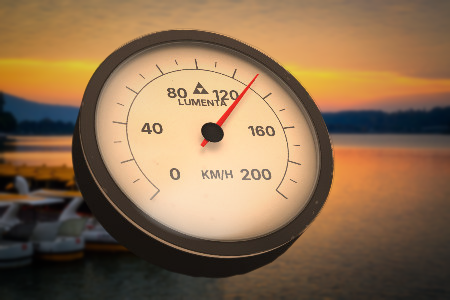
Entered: 130 km/h
